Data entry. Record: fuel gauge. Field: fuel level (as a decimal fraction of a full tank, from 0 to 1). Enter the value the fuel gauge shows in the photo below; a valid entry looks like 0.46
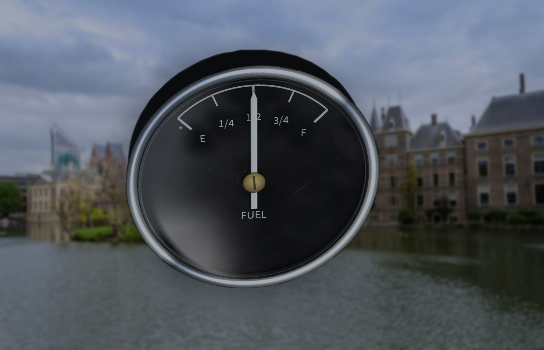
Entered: 0.5
